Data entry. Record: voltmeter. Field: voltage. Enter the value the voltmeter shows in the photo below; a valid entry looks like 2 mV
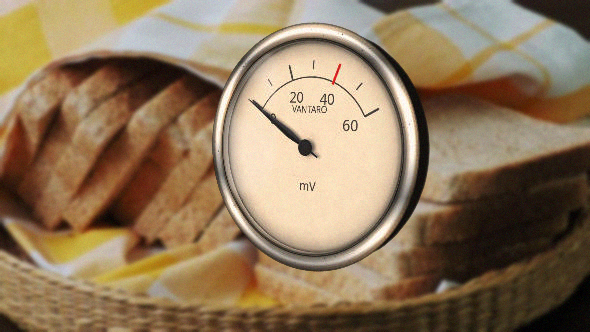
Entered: 0 mV
